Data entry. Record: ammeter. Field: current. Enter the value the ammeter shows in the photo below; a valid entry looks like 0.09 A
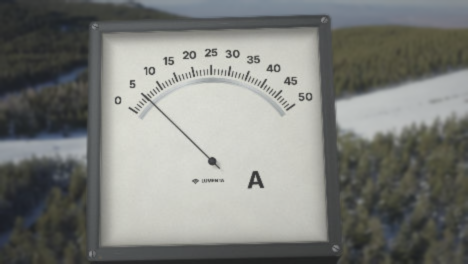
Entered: 5 A
